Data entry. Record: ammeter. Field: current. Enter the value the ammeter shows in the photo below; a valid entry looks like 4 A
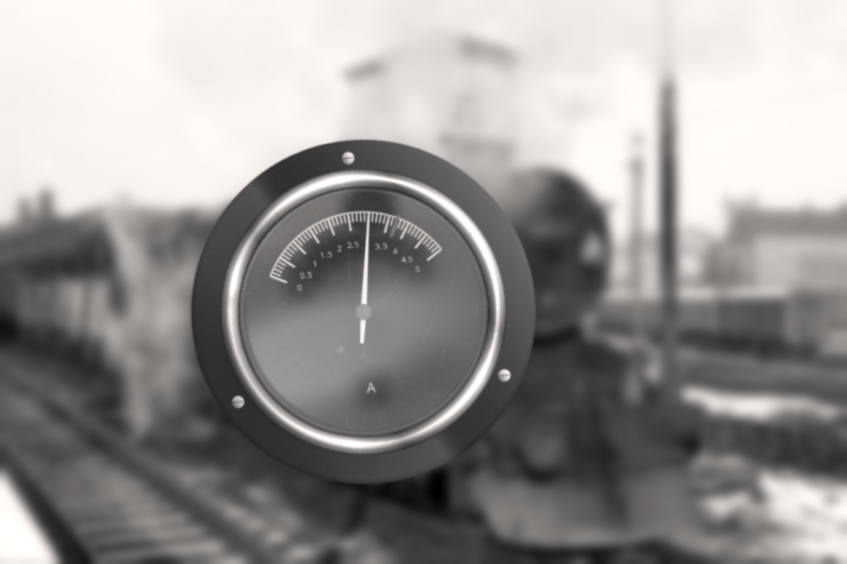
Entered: 3 A
